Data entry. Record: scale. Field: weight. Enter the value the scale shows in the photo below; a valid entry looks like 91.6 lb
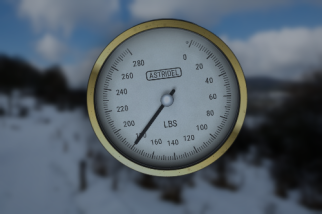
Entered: 180 lb
